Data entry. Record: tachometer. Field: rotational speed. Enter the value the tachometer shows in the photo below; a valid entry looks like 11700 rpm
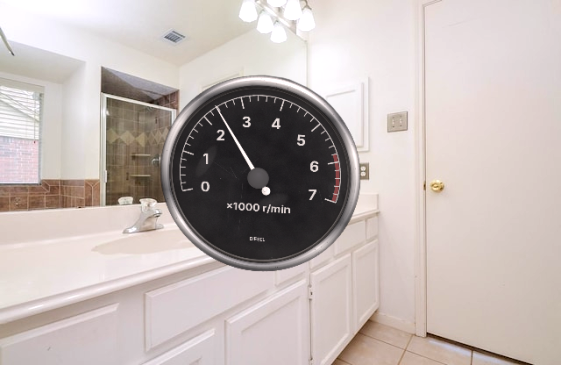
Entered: 2400 rpm
